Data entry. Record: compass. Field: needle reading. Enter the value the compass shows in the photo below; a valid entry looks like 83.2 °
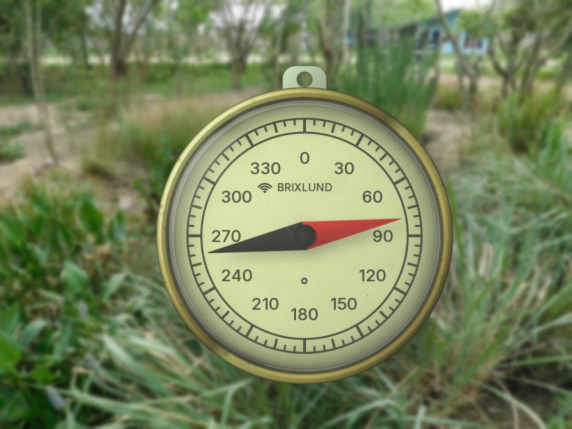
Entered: 80 °
